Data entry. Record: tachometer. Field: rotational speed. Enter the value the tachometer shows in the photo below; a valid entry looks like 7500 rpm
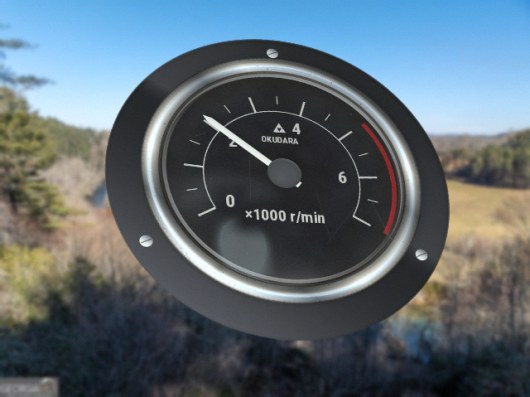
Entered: 2000 rpm
